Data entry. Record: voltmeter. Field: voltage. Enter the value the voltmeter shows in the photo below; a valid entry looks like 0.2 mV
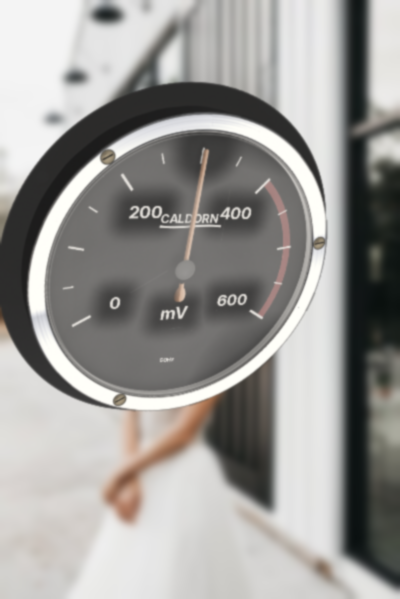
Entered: 300 mV
